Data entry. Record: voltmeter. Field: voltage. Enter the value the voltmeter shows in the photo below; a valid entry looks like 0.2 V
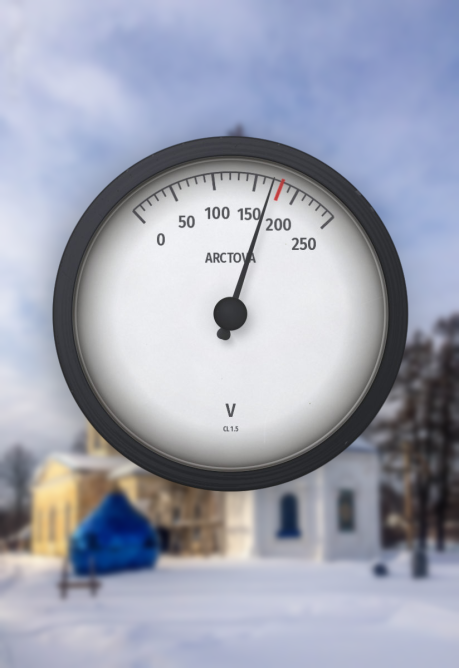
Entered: 170 V
